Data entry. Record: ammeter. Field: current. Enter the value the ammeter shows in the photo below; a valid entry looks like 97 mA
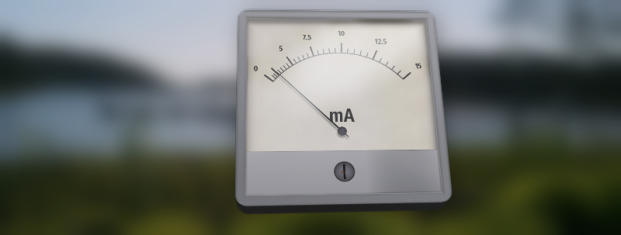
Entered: 2.5 mA
